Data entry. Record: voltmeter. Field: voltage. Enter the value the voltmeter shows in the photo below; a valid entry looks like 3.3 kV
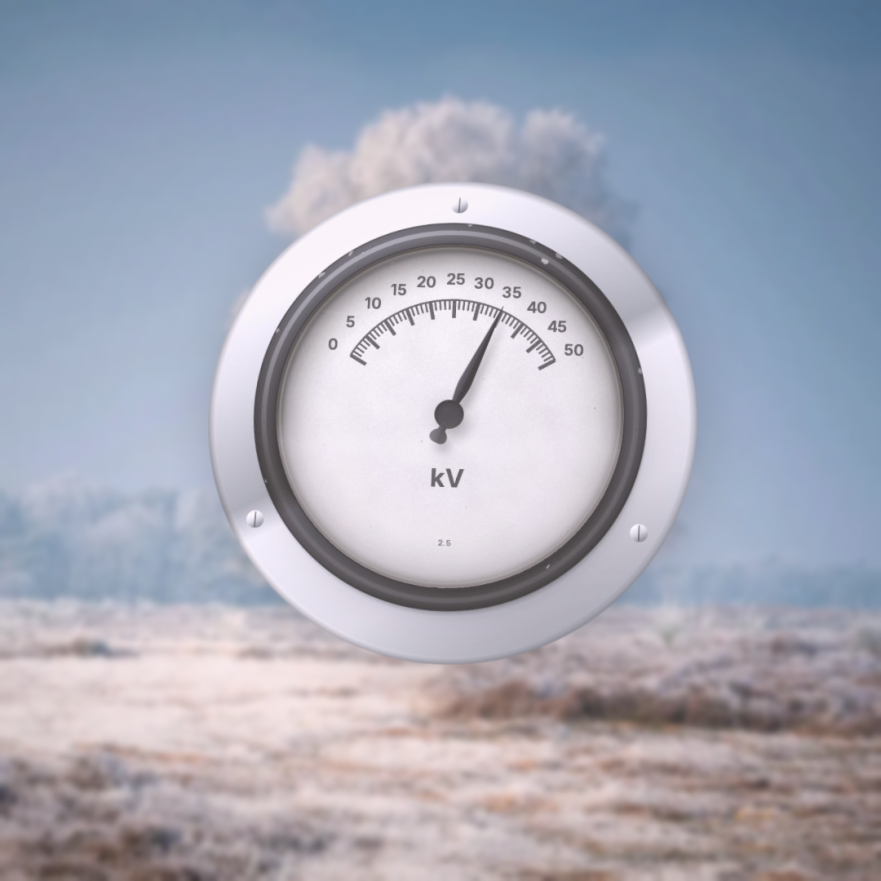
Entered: 35 kV
